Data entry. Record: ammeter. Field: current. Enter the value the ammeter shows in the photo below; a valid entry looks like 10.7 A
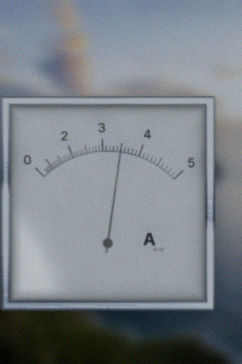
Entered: 3.5 A
